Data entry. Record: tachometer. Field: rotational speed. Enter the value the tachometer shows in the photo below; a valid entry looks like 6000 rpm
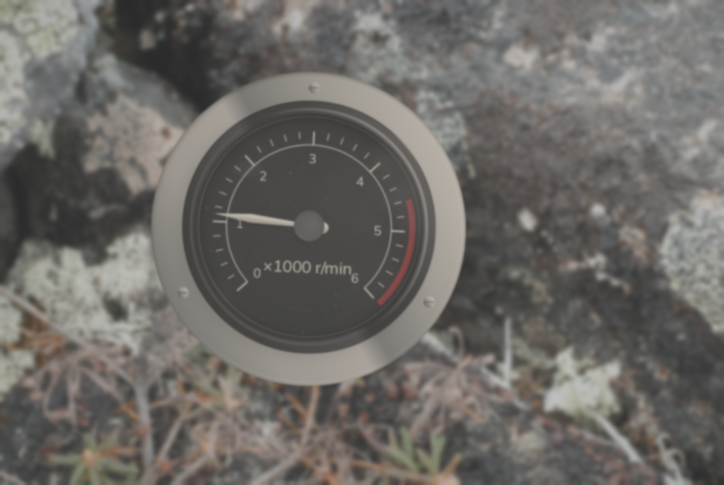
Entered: 1100 rpm
